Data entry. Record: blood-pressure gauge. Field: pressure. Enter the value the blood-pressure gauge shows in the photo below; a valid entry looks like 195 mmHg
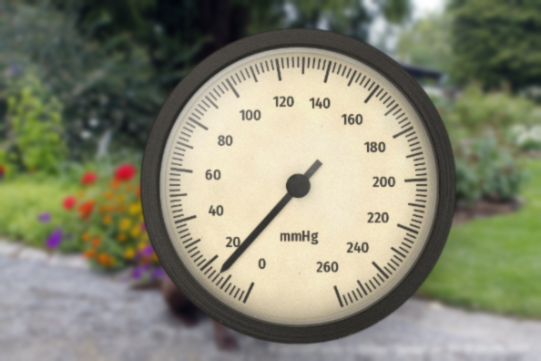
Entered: 14 mmHg
